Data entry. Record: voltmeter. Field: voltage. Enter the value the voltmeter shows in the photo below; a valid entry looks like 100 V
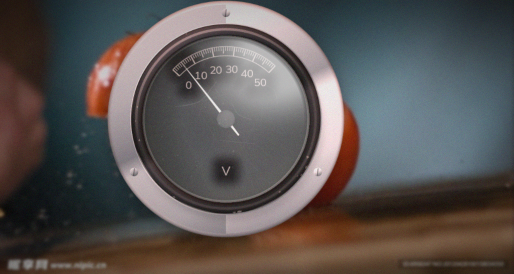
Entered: 5 V
